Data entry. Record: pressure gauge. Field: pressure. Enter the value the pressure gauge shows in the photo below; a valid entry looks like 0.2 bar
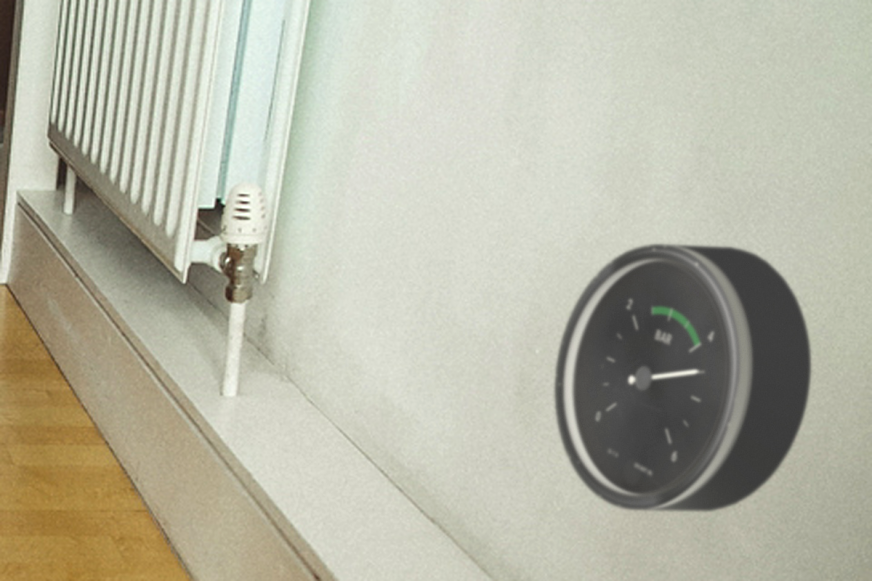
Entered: 4.5 bar
